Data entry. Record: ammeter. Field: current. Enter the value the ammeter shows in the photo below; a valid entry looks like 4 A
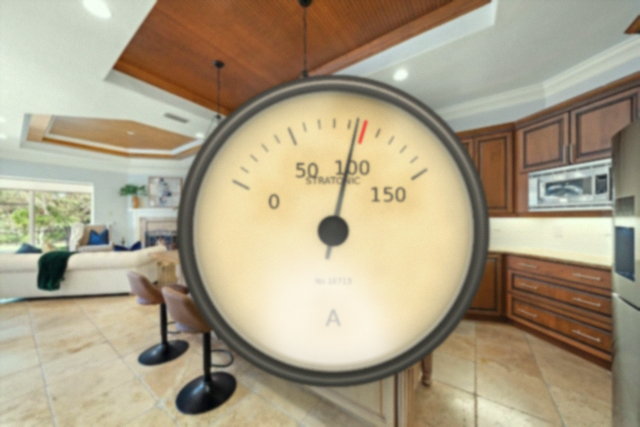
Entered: 95 A
